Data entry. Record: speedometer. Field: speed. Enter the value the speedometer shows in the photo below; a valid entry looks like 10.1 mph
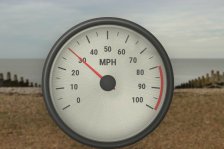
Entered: 30 mph
